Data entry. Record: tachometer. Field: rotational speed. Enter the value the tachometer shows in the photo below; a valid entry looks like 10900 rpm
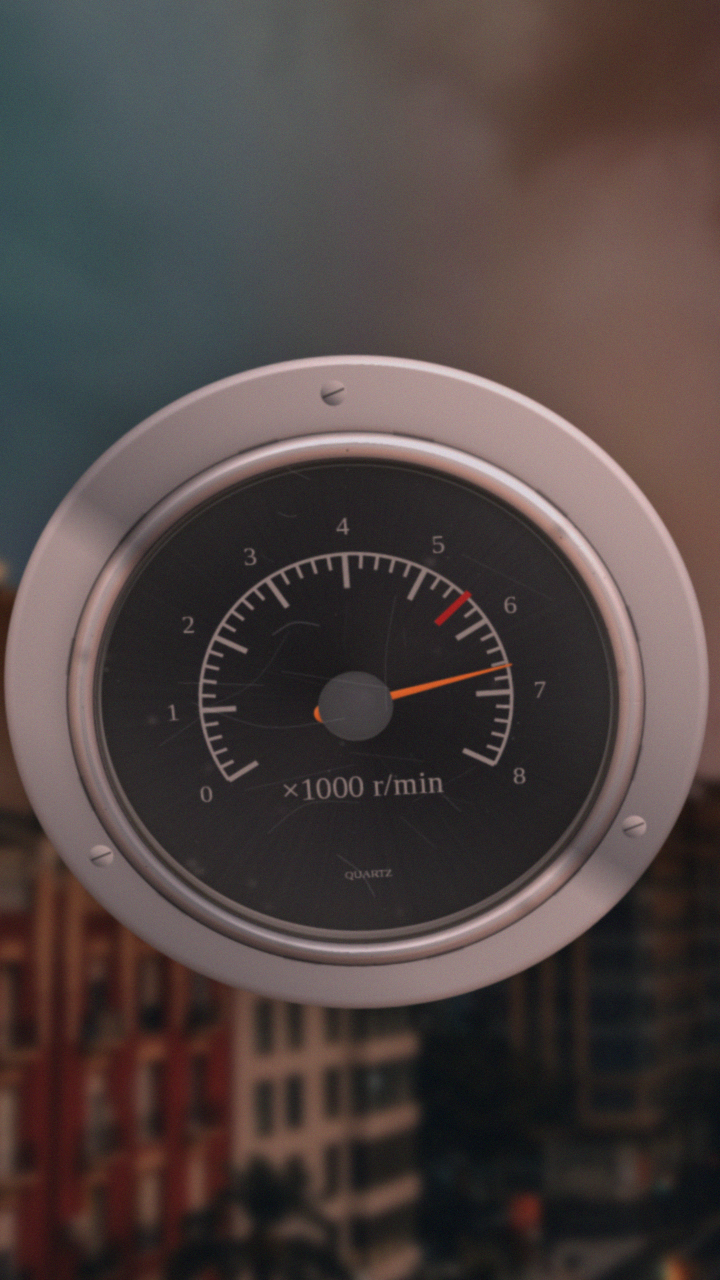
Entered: 6600 rpm
